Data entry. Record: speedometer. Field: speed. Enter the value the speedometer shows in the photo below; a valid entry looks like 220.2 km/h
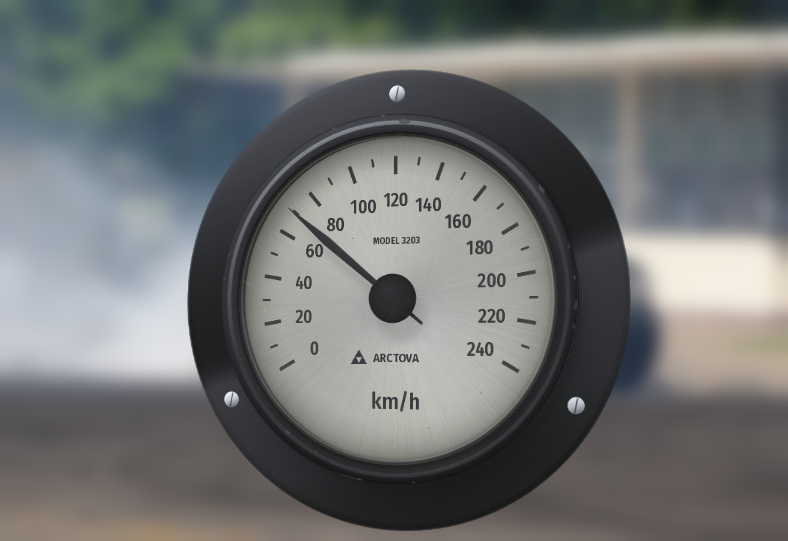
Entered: 70 km/h
